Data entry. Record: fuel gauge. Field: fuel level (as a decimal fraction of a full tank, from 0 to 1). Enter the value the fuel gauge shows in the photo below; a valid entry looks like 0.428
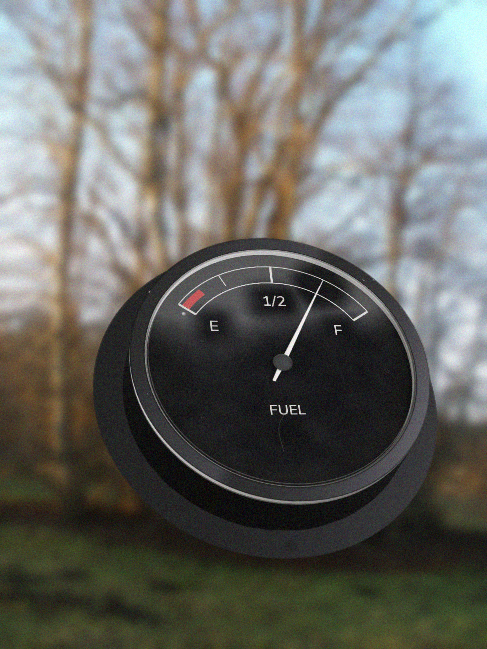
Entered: 0.75
